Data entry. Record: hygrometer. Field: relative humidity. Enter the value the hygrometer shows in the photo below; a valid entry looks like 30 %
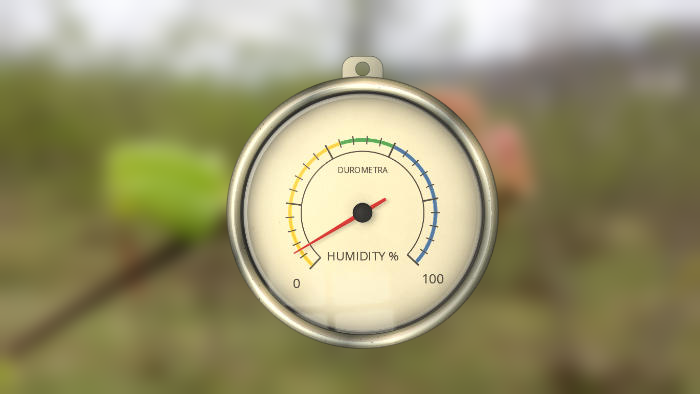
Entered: 6 %
